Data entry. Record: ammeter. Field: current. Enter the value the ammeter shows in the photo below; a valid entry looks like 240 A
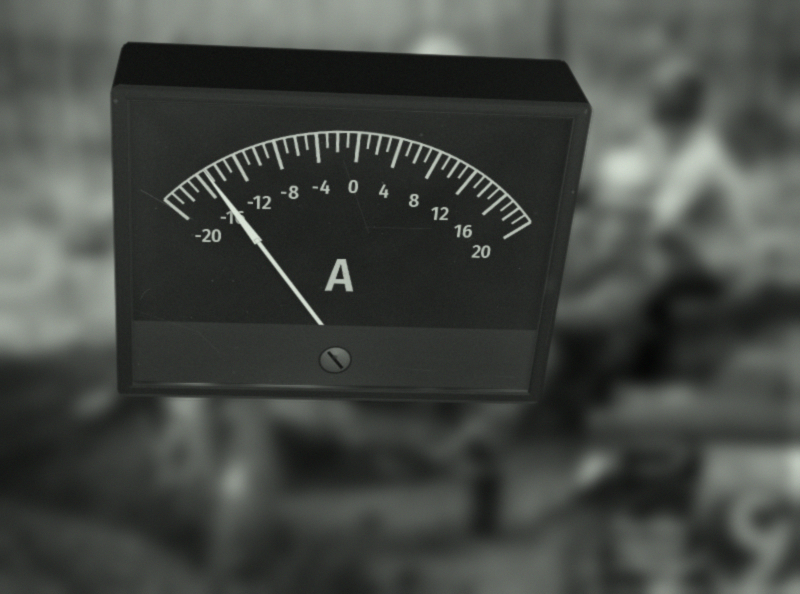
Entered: -15 A
